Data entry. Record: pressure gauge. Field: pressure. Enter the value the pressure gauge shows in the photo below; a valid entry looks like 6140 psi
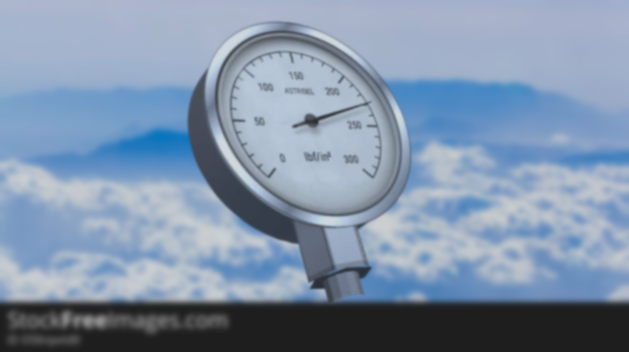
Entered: 230 psi
